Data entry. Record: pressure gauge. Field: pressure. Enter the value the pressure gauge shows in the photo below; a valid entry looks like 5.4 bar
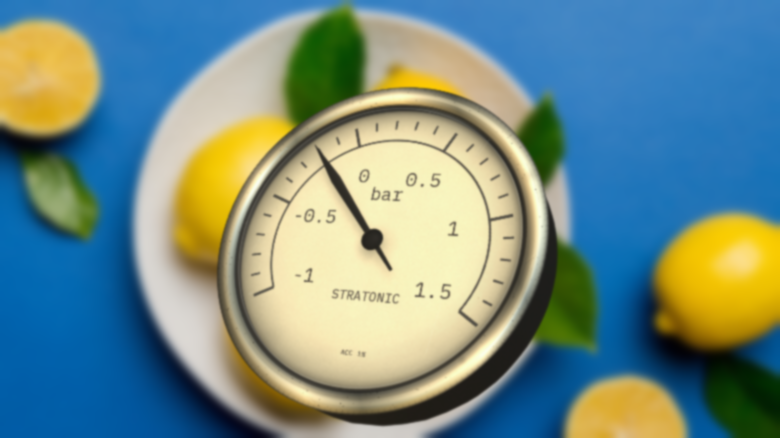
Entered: -0.2 bar
